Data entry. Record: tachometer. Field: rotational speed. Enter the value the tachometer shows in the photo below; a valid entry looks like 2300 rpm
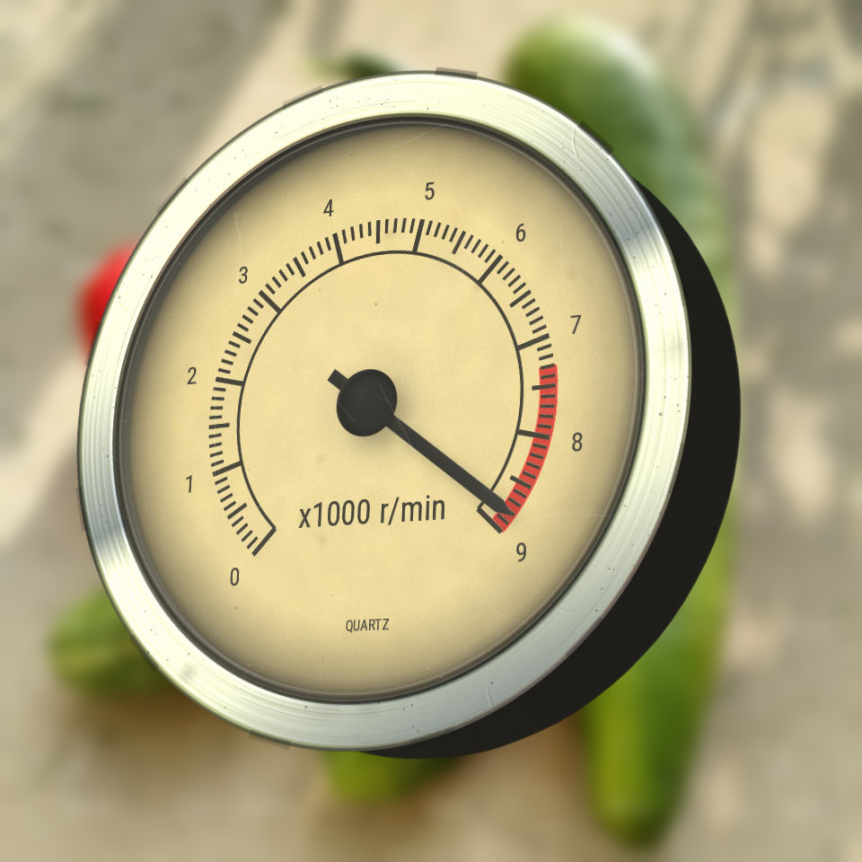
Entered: 8800 rpm
